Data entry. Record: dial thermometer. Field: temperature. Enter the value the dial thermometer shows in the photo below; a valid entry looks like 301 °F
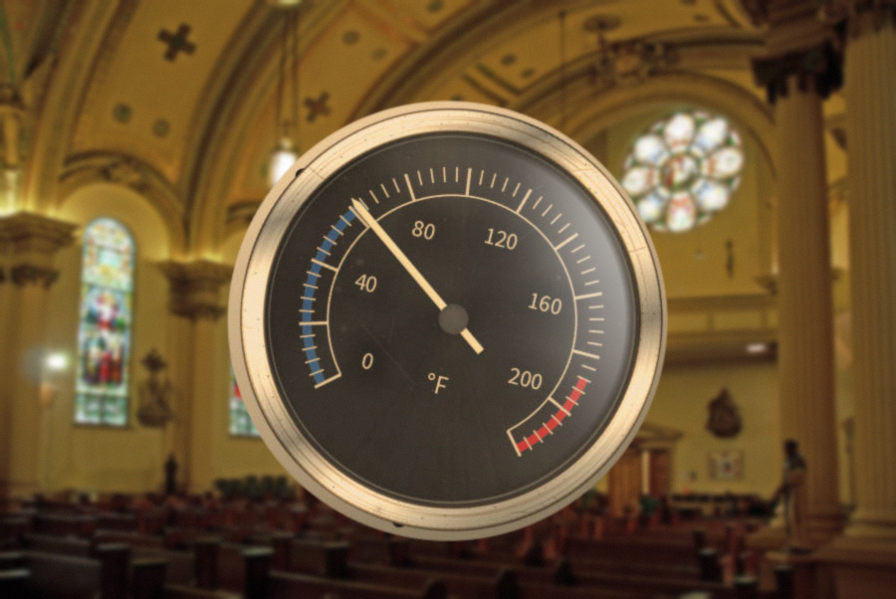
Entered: 62 °F
